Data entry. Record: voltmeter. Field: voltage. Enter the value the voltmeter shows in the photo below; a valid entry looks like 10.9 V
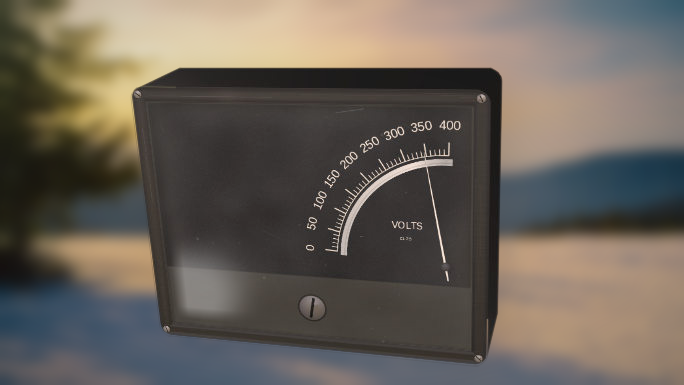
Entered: 350 V
